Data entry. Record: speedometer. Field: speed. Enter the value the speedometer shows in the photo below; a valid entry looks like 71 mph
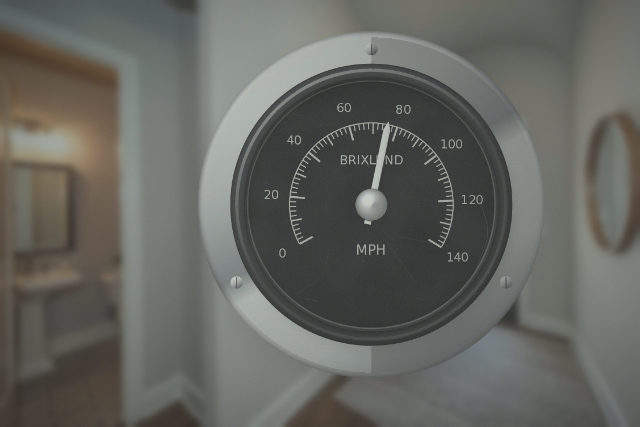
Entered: 76 mph
